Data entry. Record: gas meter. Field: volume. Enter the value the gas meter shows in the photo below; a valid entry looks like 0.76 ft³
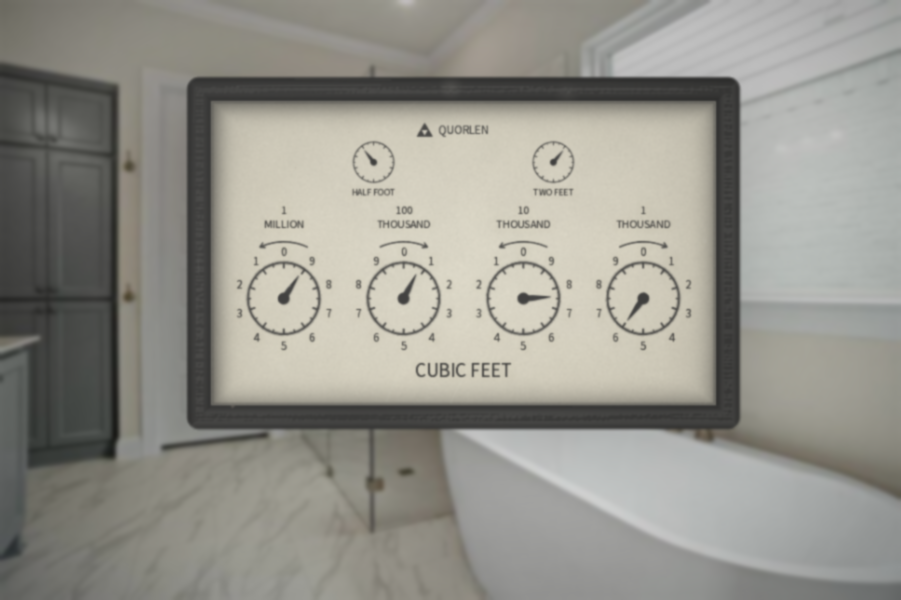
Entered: 907600 ft³
